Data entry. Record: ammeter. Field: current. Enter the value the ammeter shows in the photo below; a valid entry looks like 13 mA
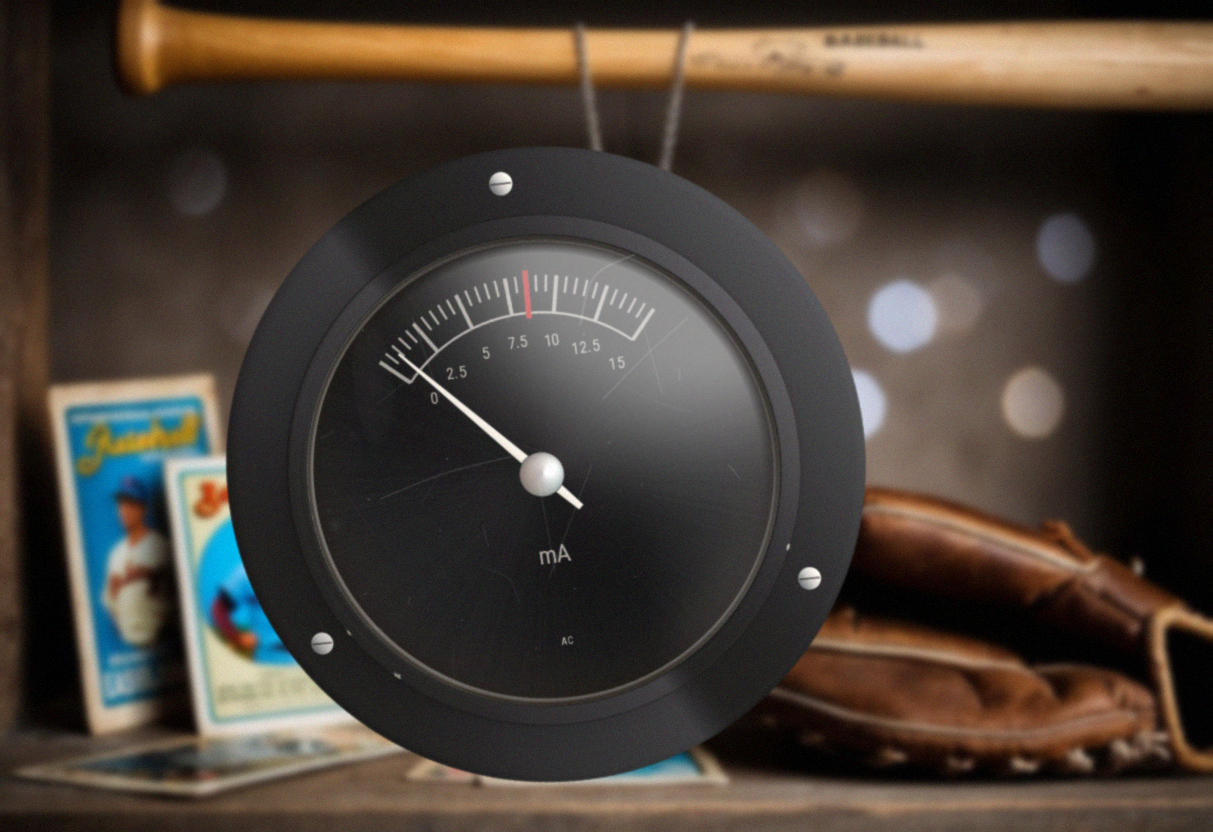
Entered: 1 mA
